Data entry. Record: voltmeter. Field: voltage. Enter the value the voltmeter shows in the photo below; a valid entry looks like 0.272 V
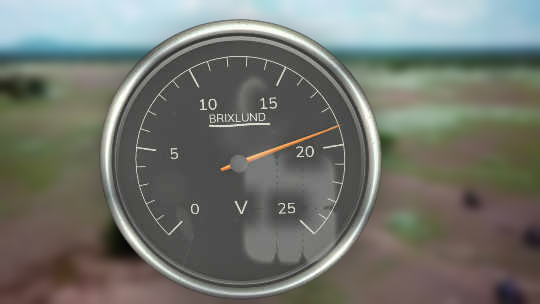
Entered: 19 V
